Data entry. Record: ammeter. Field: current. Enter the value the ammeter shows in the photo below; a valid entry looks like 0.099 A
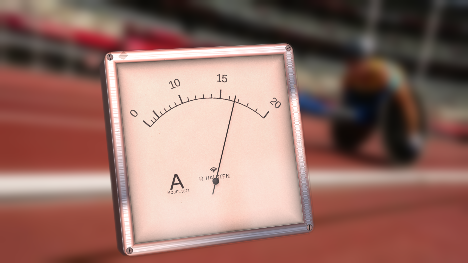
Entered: 16.5 A
